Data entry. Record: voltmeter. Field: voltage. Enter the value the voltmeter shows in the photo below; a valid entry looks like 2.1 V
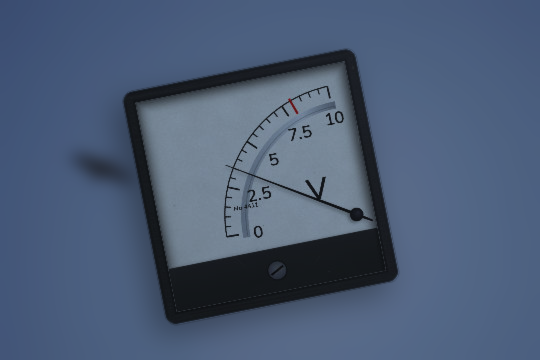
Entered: 3.5 V
